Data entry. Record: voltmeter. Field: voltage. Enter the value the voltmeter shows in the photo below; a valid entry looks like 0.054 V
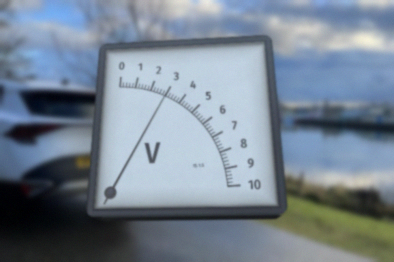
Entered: 3 V
